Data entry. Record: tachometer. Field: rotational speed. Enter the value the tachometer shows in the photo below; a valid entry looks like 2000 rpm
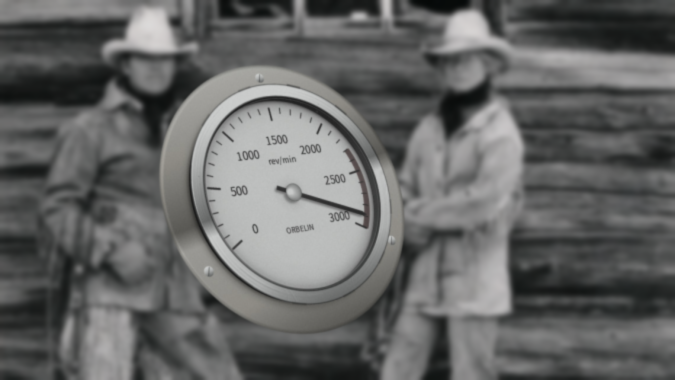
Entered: 2900 rpm
